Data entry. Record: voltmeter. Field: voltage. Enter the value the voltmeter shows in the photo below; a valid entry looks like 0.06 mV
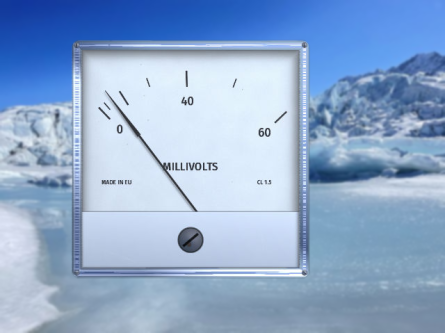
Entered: 15 mV
